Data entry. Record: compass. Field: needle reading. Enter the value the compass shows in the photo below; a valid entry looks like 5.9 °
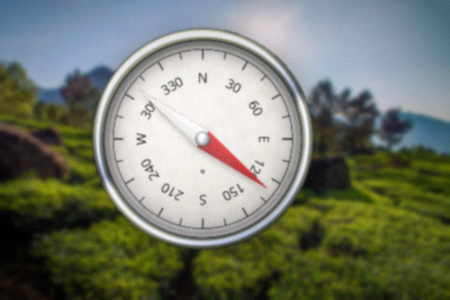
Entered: 127.5 °
